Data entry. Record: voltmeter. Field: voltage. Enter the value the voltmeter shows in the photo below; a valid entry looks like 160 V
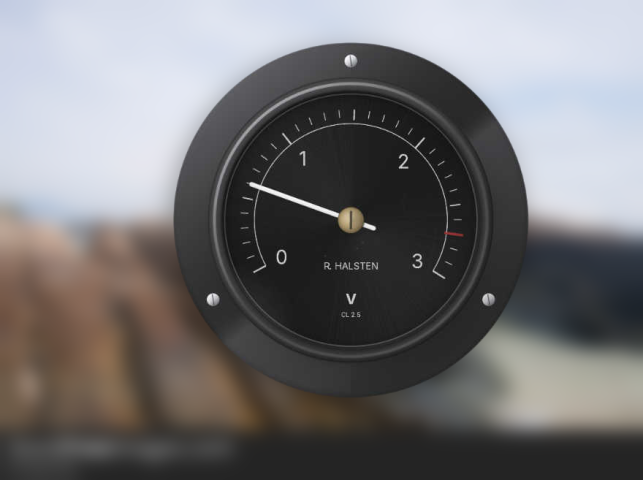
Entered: 0.6 V
